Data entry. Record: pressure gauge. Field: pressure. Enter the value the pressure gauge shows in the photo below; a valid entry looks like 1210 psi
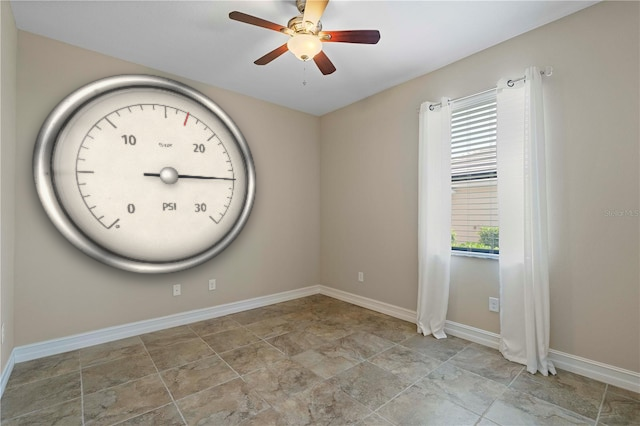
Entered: 25 psi
